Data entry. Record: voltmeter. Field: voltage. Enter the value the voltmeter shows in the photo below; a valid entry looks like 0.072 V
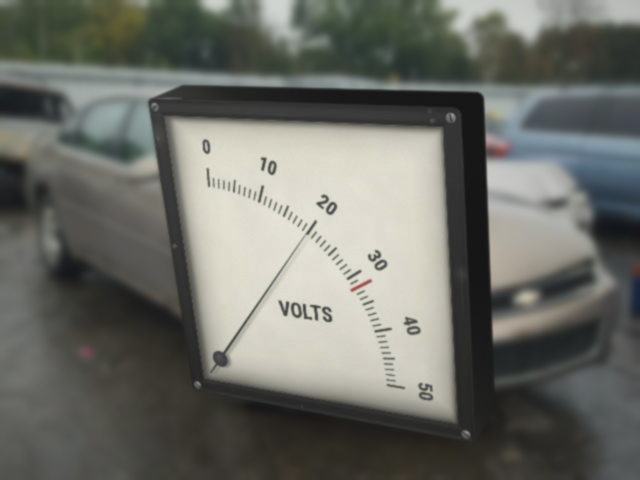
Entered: 20 V
